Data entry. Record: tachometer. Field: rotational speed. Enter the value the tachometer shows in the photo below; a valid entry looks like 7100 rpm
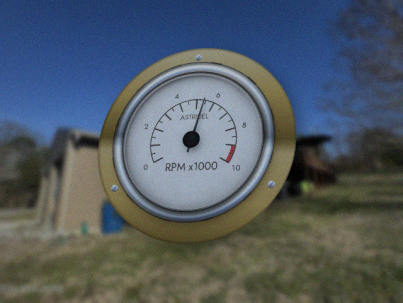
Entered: 5500 rpm
